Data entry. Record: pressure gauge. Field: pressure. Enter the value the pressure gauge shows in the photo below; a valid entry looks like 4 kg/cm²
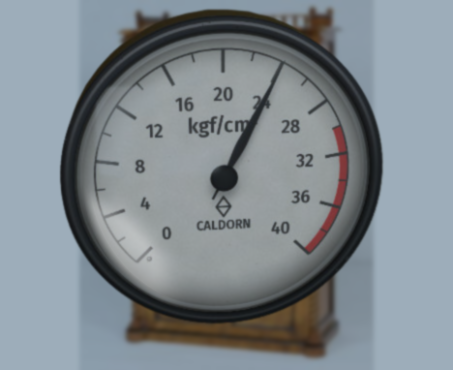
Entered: 24 kg/cm²
